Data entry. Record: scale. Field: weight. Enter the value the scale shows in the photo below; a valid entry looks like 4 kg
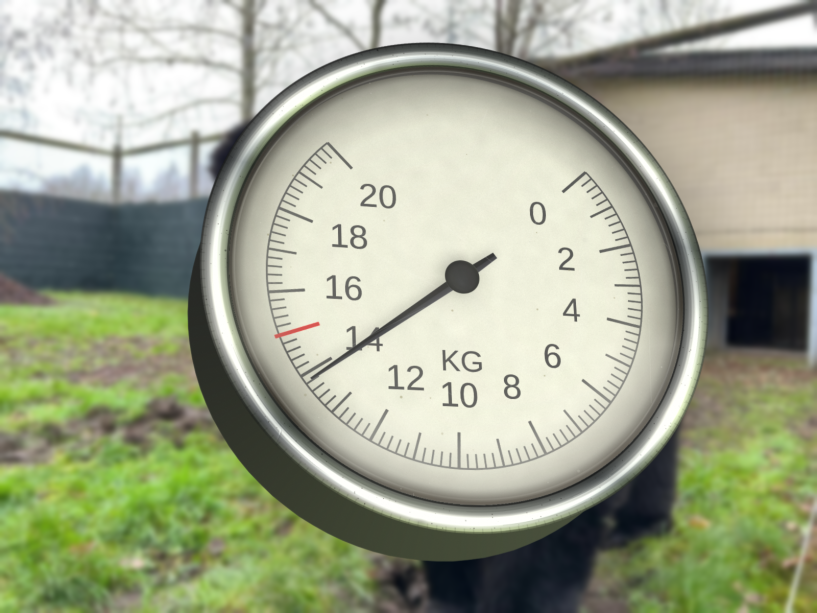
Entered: 13.8 kg
